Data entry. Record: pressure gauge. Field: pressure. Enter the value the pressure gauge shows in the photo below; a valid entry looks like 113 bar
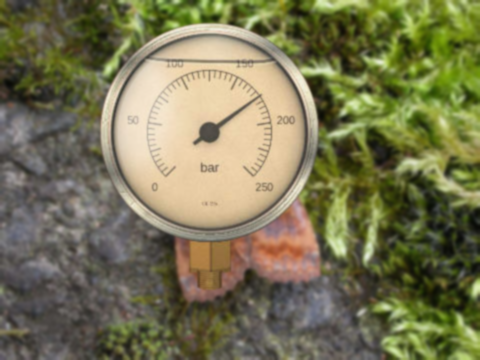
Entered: 175 bar
